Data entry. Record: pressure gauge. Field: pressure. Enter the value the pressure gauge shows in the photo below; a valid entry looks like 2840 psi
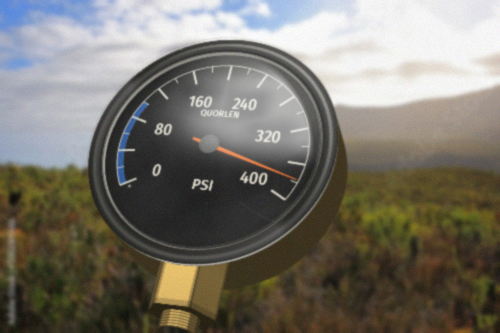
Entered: 380 psi
